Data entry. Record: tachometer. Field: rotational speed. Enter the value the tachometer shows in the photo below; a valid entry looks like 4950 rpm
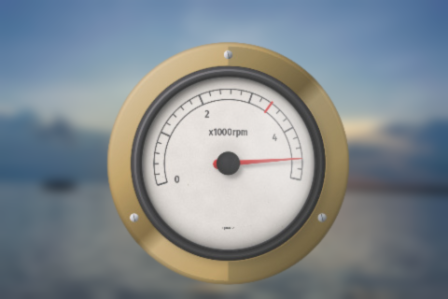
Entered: 4600 rpm
